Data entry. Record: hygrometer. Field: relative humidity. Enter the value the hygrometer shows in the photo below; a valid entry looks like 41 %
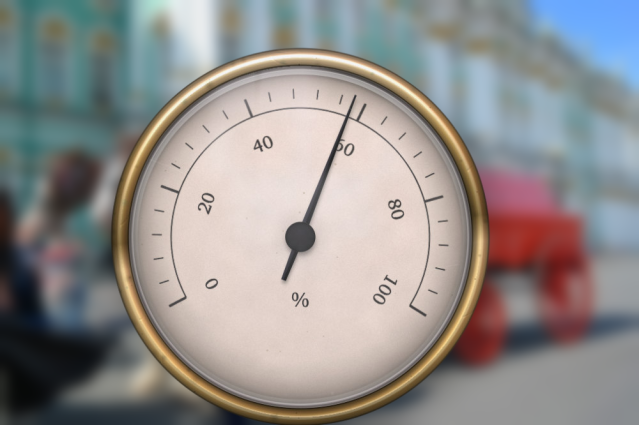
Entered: 58 %
